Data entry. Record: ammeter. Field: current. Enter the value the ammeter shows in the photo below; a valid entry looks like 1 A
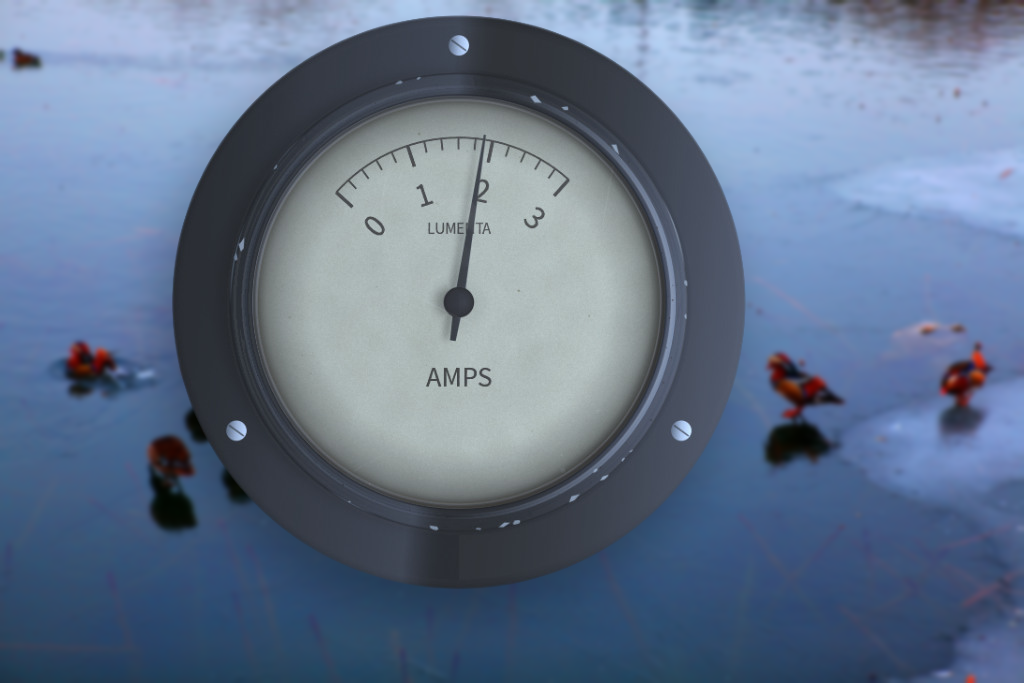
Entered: 1.9 A
